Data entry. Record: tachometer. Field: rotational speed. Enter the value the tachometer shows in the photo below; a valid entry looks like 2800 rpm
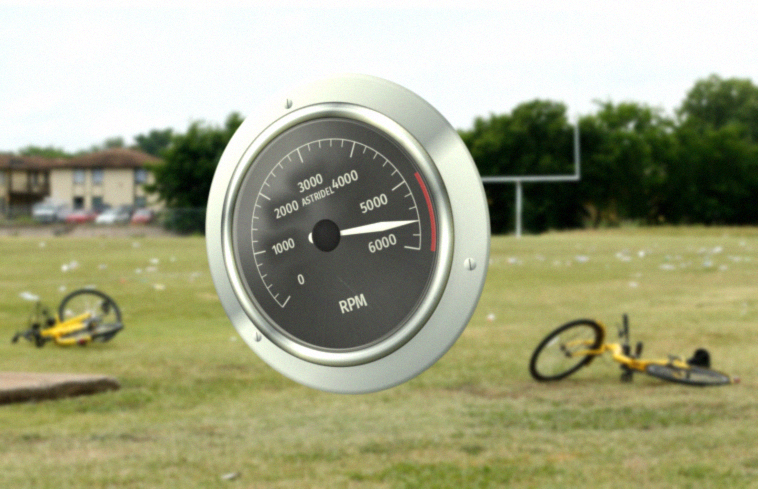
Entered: 5600 rpm
